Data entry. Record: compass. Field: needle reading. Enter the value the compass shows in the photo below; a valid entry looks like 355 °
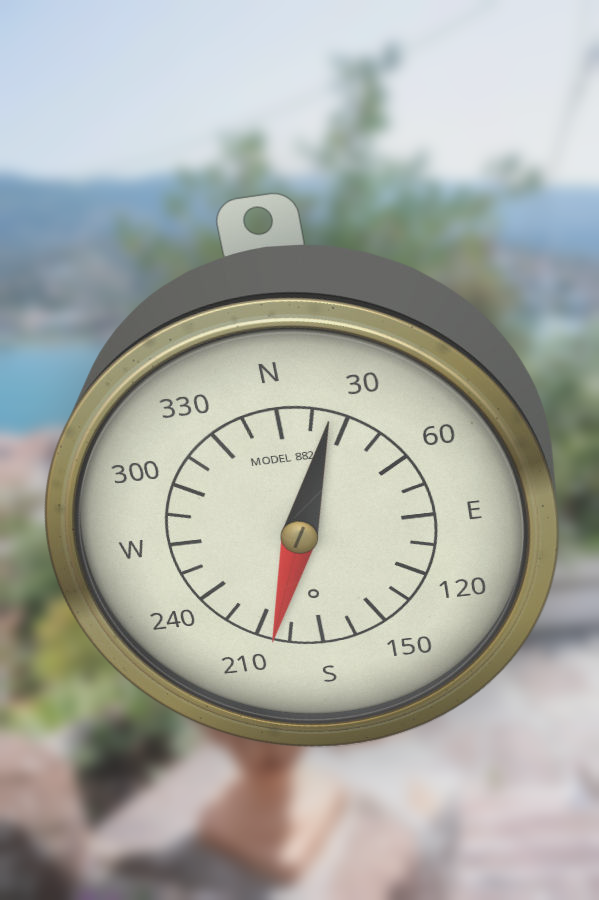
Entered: 202.5 °
